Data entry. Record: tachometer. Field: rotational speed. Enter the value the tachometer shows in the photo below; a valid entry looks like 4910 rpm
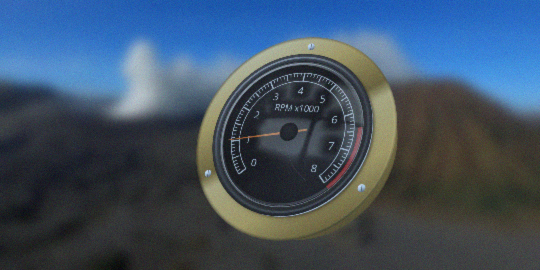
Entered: 1000 rpm
